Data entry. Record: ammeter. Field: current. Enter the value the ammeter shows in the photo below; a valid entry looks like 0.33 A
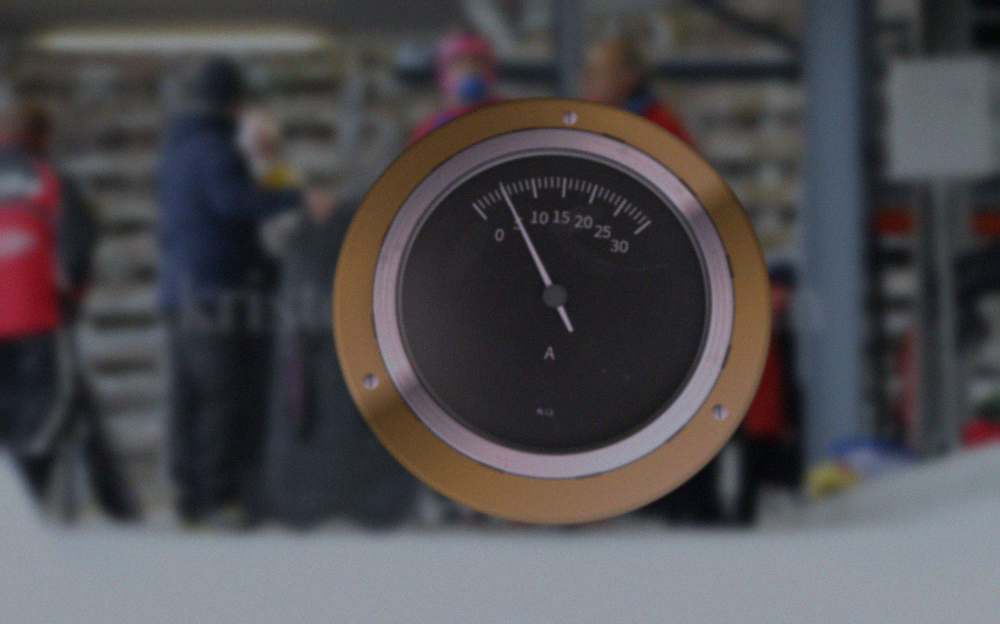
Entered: 5 A
